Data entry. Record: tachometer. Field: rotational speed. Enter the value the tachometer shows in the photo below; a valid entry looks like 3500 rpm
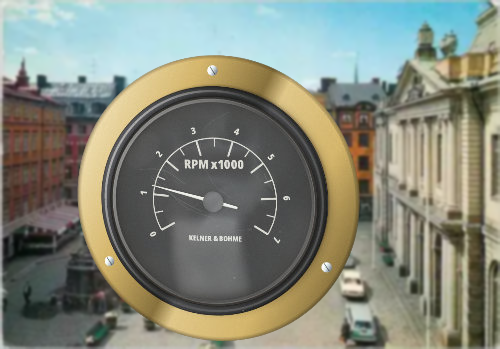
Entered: 1250 rpm
